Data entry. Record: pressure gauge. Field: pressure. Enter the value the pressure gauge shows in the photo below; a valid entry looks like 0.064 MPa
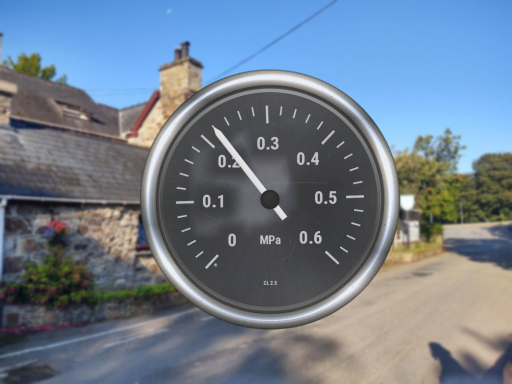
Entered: 0.22 MPa
